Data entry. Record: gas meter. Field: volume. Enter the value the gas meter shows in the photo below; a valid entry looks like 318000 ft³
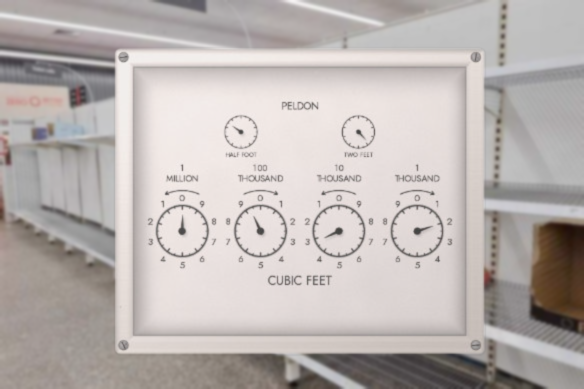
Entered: 993200 ft³
